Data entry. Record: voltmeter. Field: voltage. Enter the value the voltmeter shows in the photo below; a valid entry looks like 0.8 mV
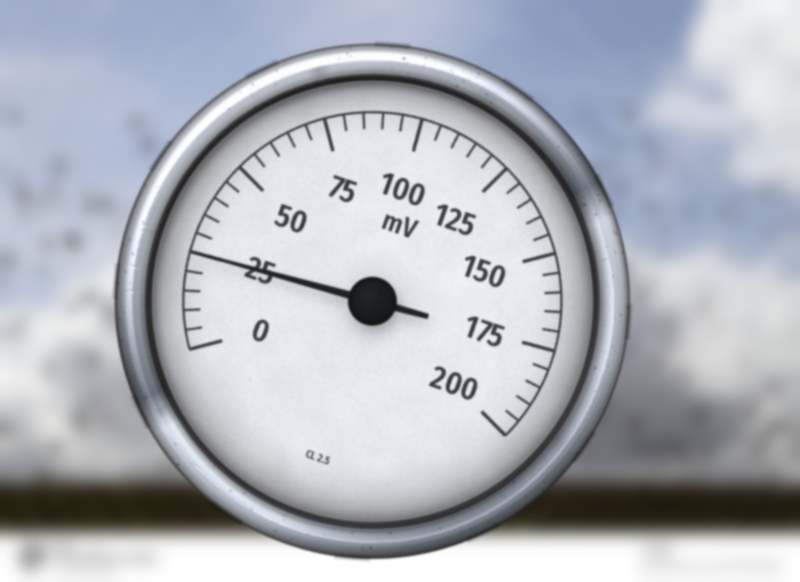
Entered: 25 mV
